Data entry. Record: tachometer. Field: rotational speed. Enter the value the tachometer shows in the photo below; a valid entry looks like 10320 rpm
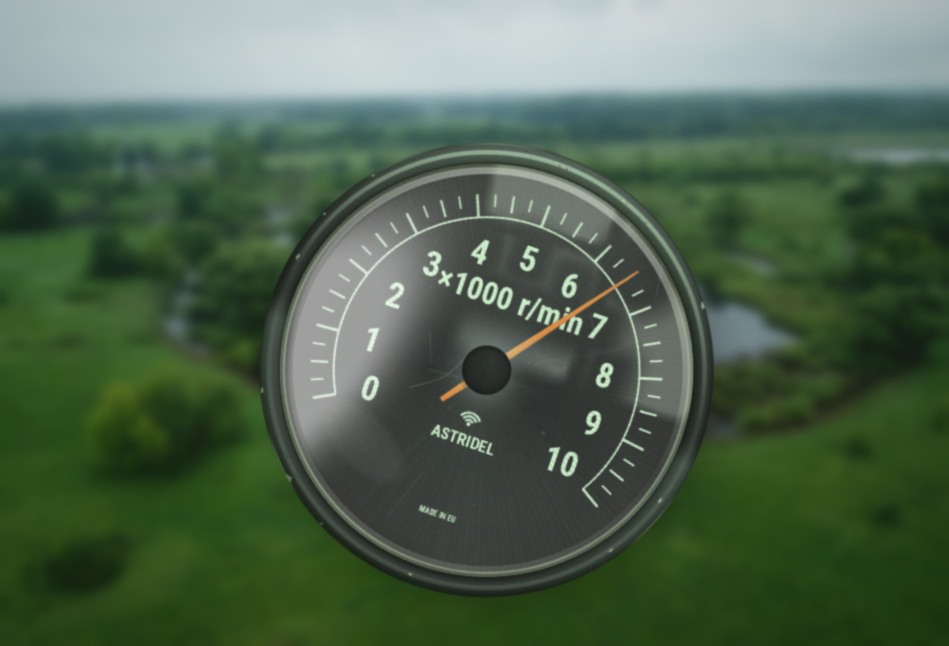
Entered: 6500 rpm
